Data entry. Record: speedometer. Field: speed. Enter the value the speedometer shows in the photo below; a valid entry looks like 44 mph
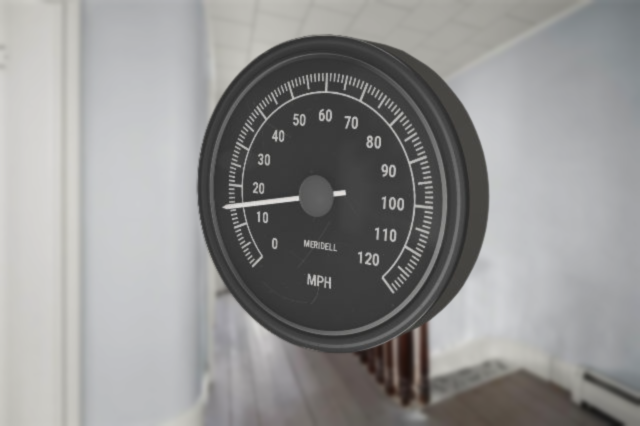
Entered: 15 mph
